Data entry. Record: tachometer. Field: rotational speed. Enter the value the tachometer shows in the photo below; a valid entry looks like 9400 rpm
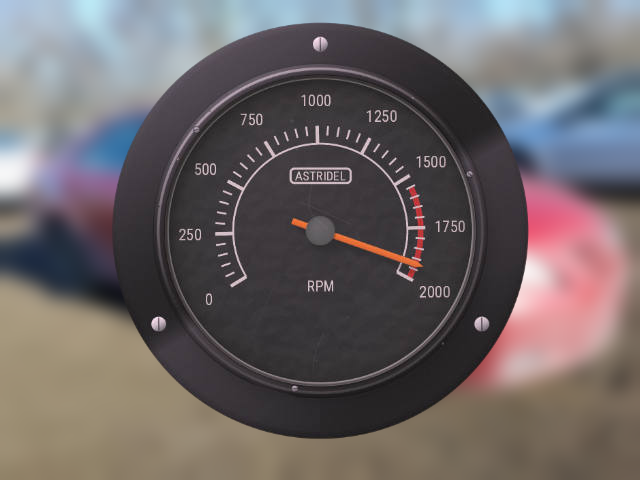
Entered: 1925 rpm
